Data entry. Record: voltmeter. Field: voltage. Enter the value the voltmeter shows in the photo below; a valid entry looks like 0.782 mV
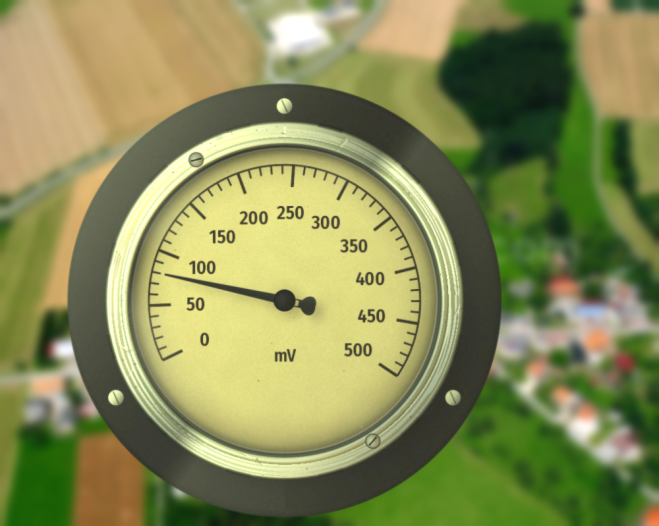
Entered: 80 mV
